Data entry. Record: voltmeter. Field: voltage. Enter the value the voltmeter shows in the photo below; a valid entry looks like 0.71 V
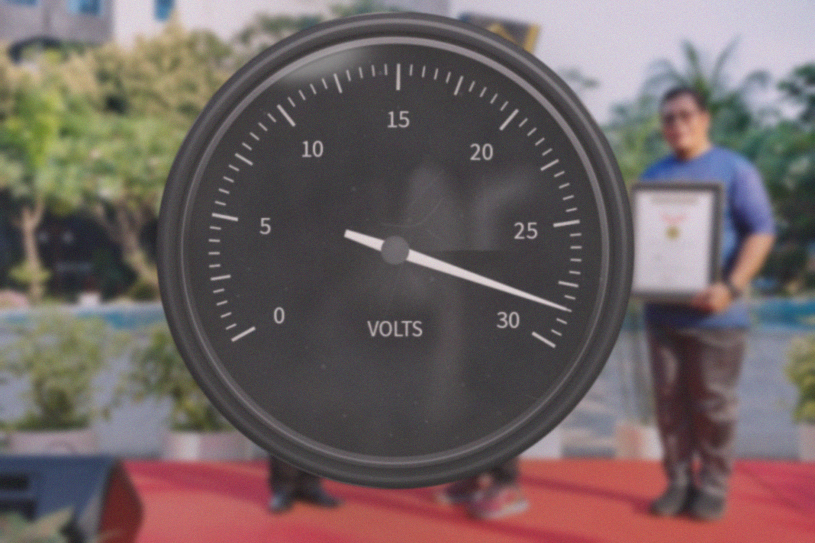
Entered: 28.5 V
